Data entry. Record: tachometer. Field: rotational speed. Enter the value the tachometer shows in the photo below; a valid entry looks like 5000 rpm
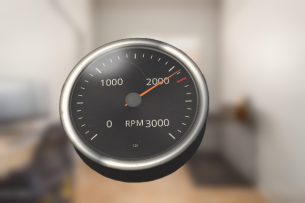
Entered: 2100 rpm
